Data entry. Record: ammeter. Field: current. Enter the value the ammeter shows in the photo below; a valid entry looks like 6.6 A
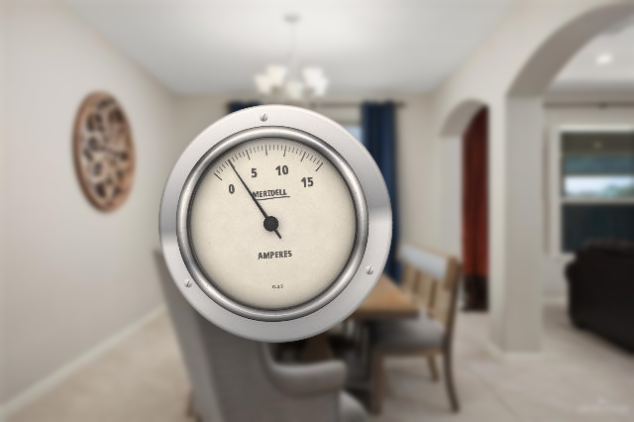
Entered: 2.5 A
